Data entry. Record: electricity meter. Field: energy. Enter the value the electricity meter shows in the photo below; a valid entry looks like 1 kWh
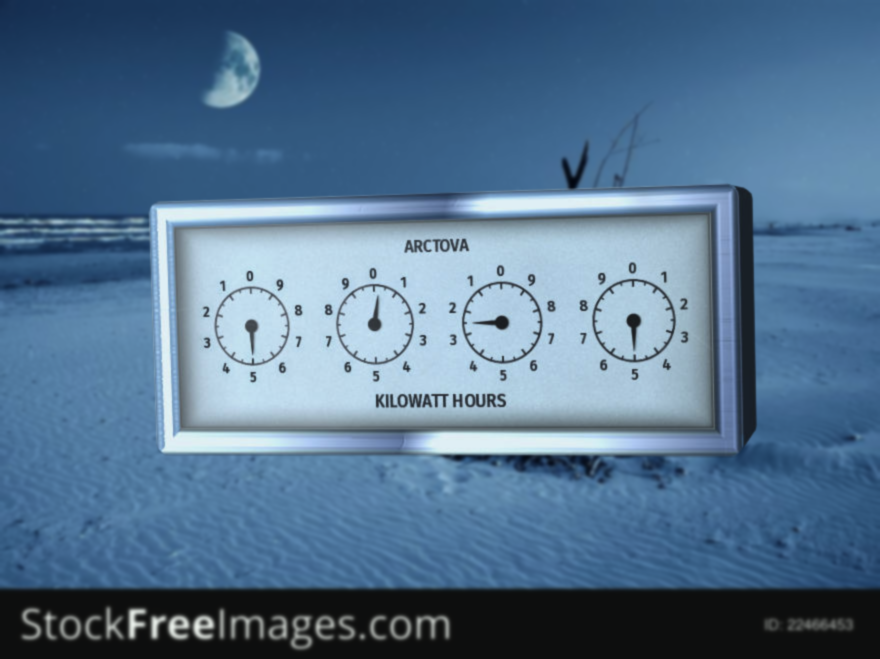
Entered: 5025 kWh
